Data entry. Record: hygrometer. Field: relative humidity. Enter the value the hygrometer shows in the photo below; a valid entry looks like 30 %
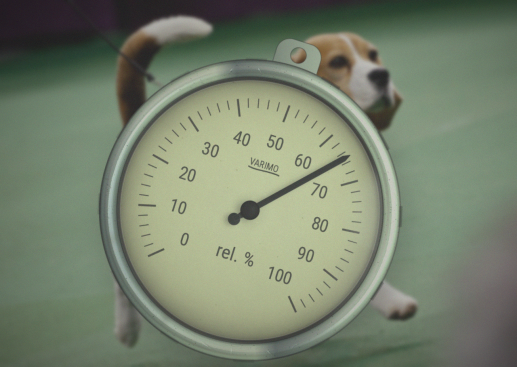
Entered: 65 %
